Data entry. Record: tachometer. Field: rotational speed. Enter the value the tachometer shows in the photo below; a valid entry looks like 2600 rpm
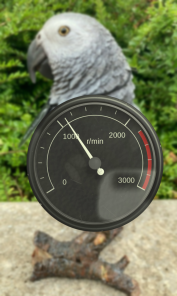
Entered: 1100 rpm
